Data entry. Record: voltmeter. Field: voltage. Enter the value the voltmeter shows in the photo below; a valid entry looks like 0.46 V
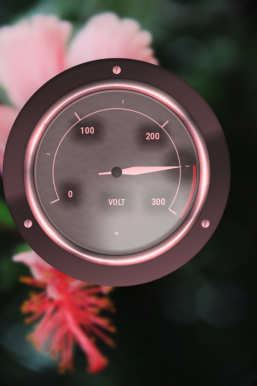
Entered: 250 V
